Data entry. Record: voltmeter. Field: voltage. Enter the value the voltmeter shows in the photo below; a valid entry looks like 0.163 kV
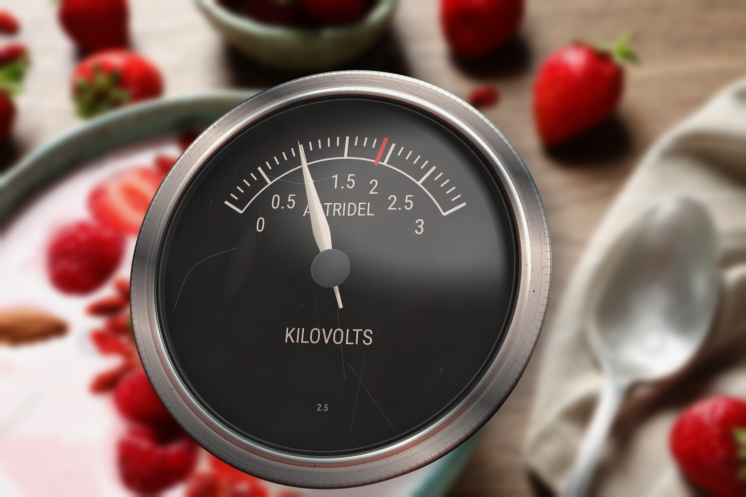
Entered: 1 kV
